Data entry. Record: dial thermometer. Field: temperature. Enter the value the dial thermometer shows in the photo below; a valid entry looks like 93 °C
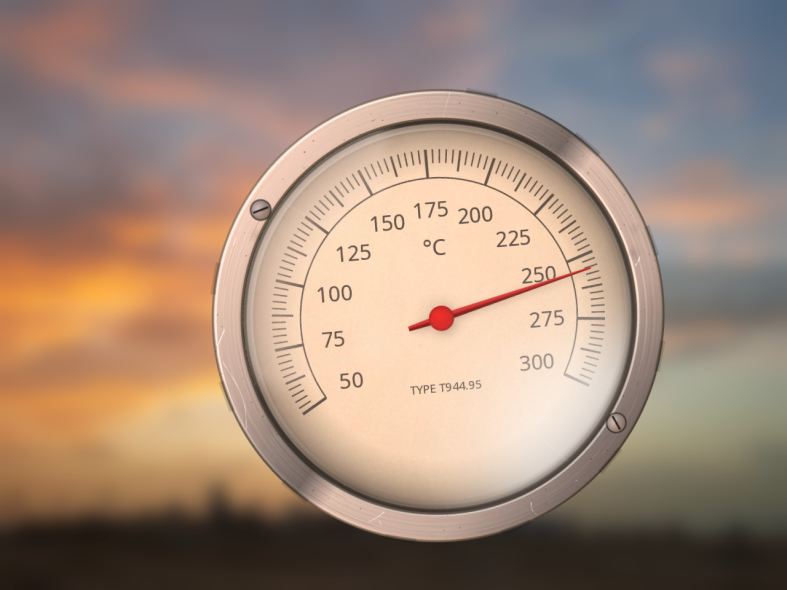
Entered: 255 °C
